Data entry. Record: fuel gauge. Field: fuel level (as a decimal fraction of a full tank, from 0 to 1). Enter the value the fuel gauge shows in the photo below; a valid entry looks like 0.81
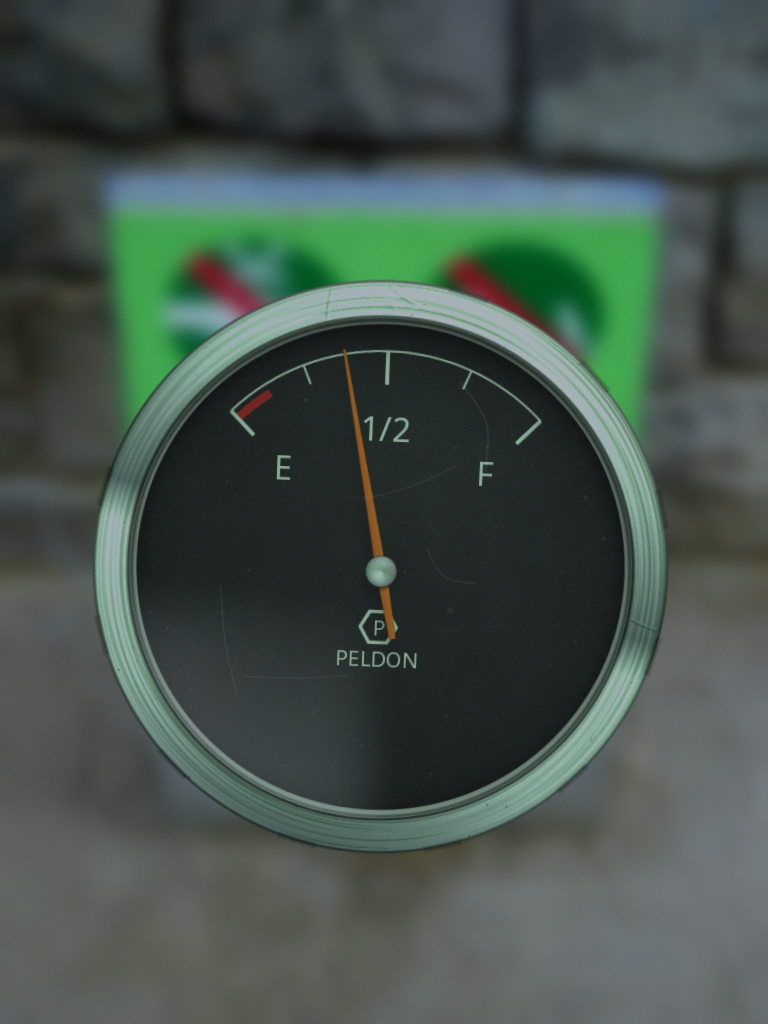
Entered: 0.375
